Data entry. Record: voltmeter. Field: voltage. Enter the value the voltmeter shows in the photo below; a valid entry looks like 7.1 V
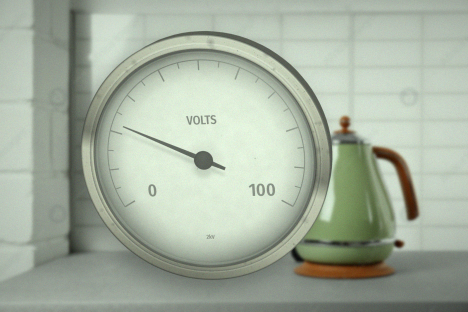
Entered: 22.5 V
